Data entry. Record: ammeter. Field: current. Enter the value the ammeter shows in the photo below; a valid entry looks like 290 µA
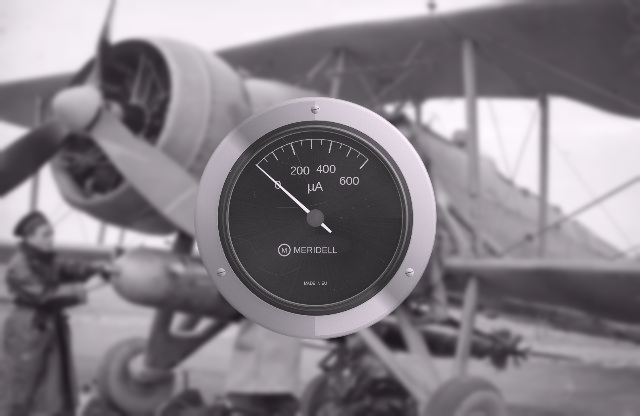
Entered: 0 µA
